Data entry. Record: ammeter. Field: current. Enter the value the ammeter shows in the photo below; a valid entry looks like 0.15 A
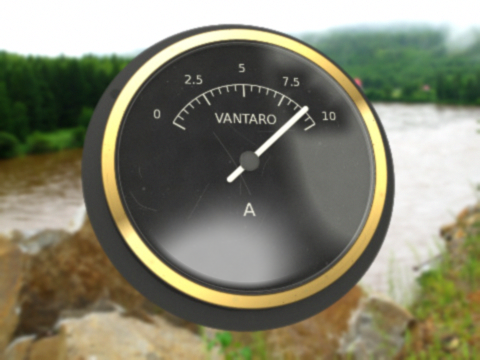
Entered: 9 A
